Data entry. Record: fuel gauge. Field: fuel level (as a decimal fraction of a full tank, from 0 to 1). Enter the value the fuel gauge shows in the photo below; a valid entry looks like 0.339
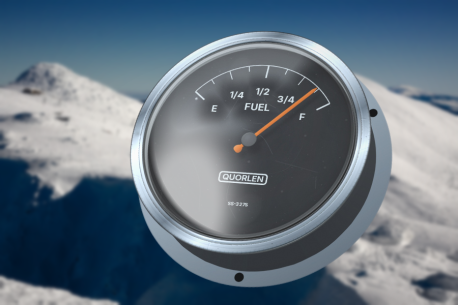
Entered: 0.875
